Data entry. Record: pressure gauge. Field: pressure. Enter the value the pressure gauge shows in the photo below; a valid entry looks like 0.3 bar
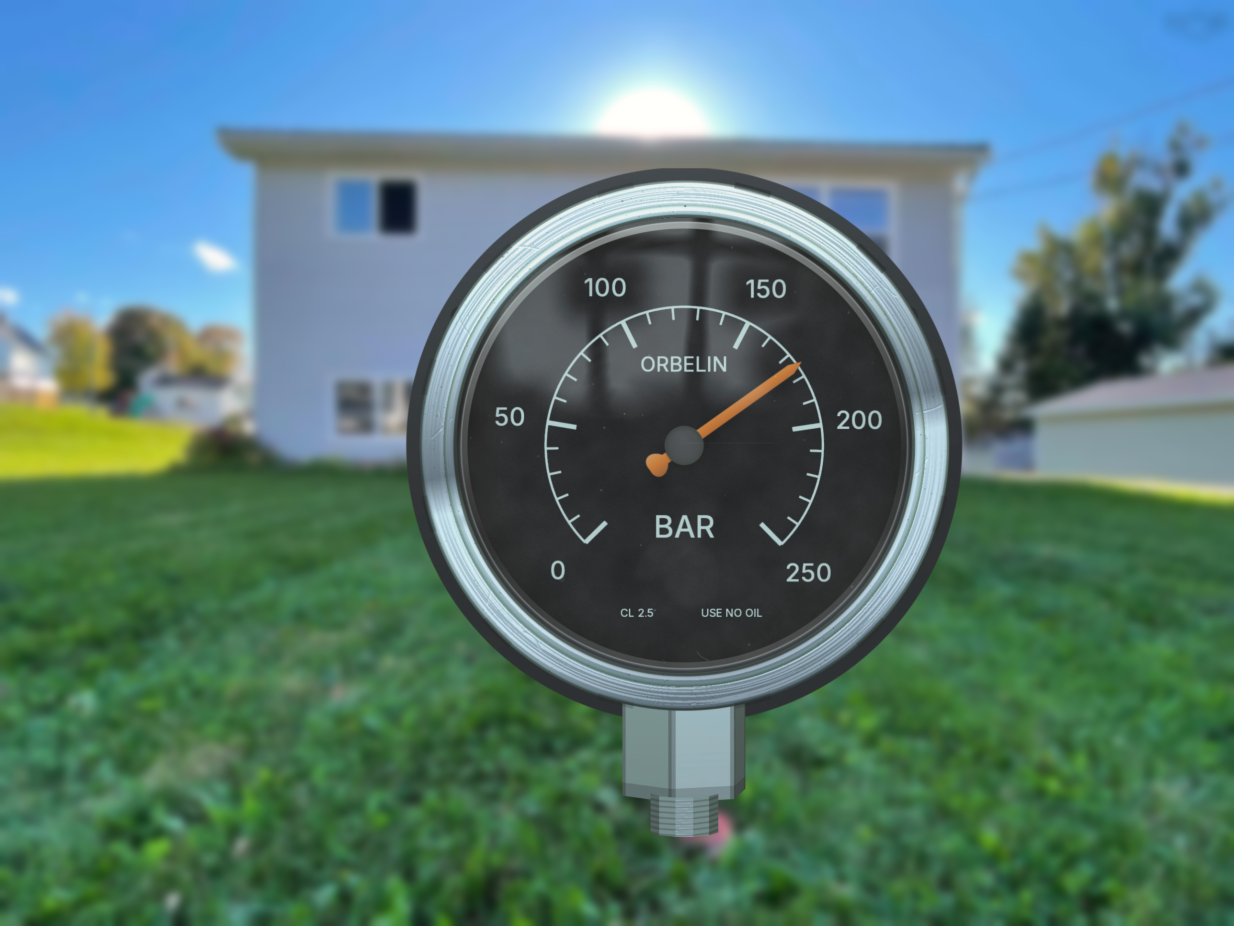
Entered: 175 bar
